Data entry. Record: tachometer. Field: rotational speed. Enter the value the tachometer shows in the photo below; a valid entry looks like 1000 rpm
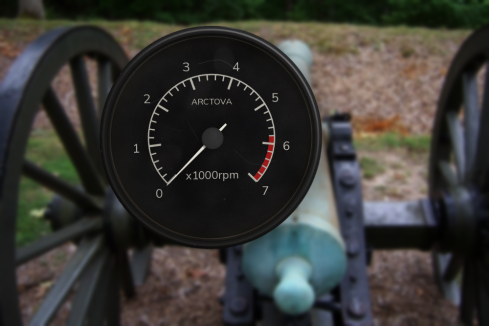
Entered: 0 rpm
